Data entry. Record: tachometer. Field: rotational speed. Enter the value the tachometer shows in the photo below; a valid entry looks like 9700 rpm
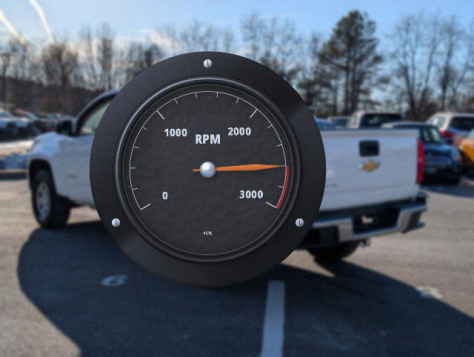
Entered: 2600 rpm
